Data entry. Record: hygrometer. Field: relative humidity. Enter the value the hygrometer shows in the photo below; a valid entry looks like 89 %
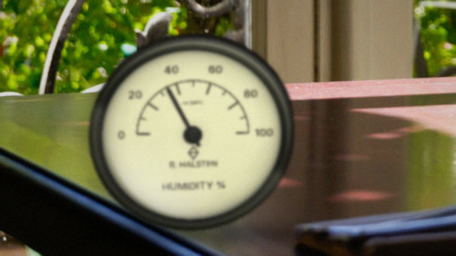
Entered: 35 %
